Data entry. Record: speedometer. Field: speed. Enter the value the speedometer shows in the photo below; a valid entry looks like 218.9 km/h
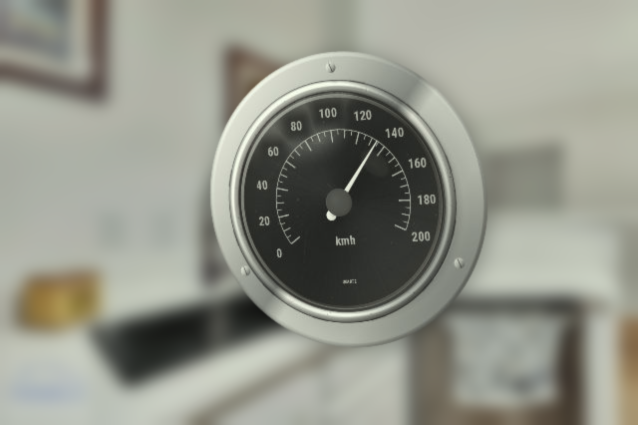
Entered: 135 km/h
